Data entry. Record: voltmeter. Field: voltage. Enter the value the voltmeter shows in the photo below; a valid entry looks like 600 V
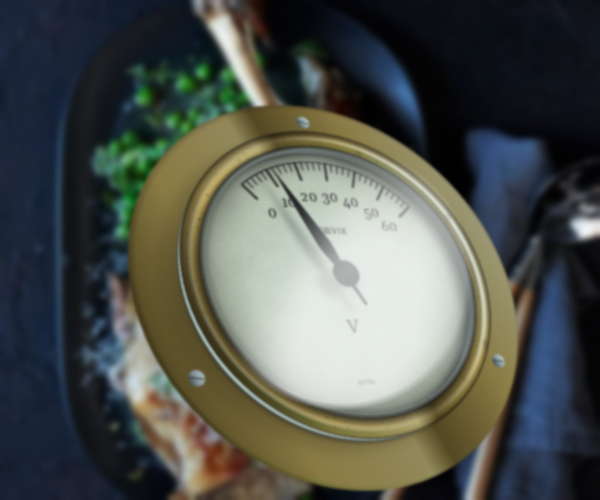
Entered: 10 V
